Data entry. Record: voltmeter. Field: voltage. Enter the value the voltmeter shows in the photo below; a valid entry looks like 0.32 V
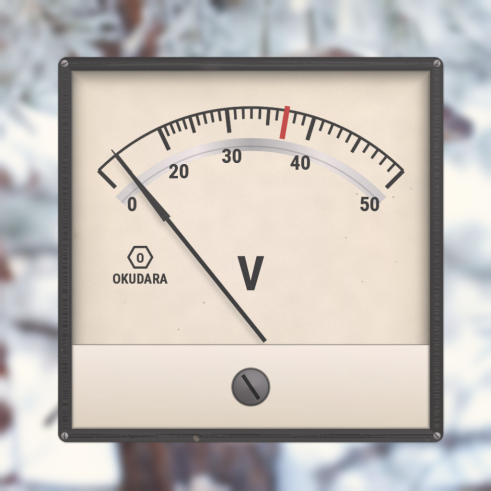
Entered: 10 V
